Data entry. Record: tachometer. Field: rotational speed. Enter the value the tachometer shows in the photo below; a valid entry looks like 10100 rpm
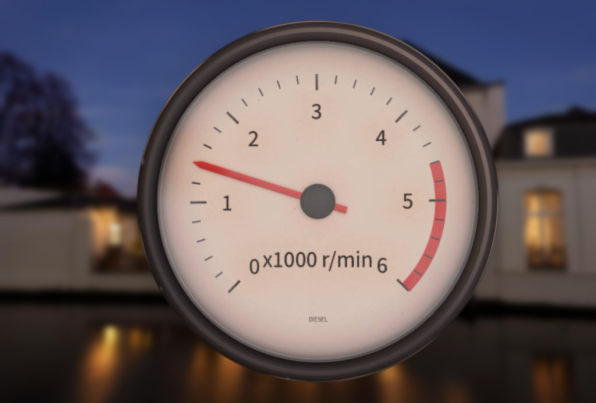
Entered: 1400 rpm
